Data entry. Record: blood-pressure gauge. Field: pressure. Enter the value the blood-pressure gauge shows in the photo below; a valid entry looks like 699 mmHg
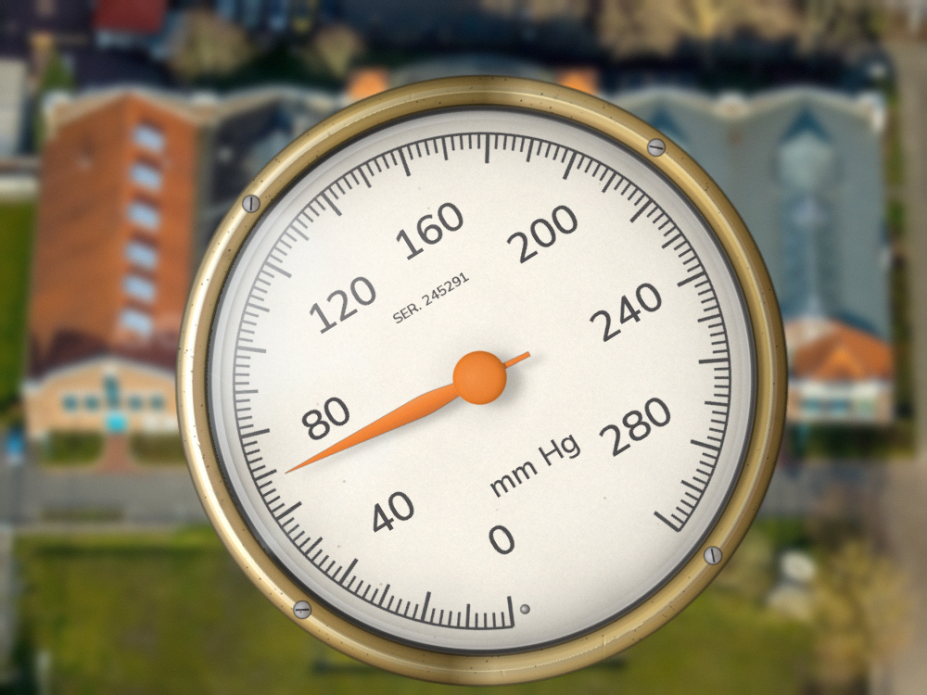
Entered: 68 mmHg
